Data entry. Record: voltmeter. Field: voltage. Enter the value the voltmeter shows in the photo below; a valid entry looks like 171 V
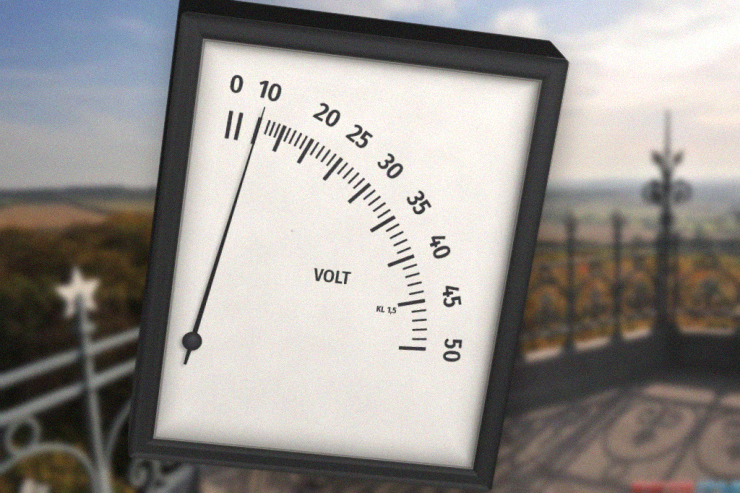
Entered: 10 V
